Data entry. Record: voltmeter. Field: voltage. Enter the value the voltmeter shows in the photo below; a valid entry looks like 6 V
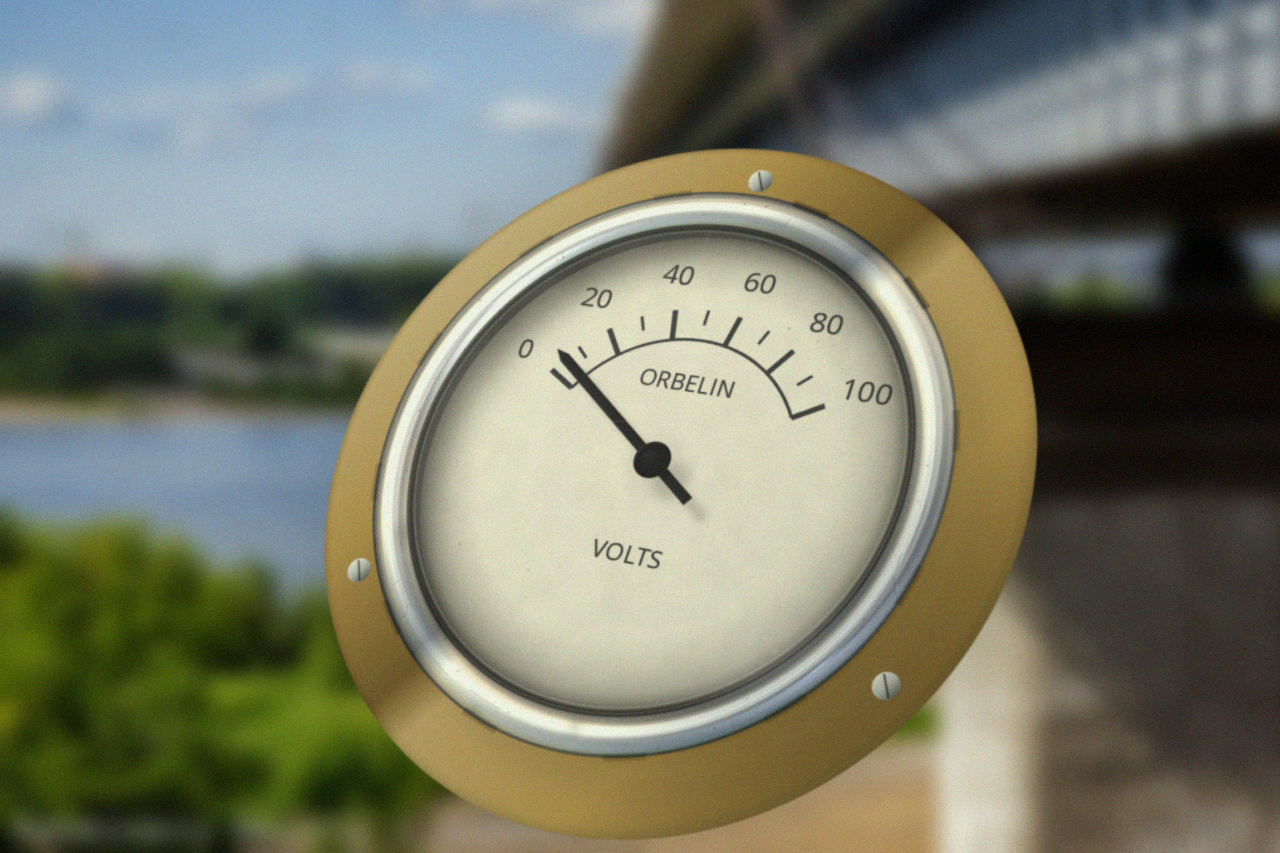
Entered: 5 V
